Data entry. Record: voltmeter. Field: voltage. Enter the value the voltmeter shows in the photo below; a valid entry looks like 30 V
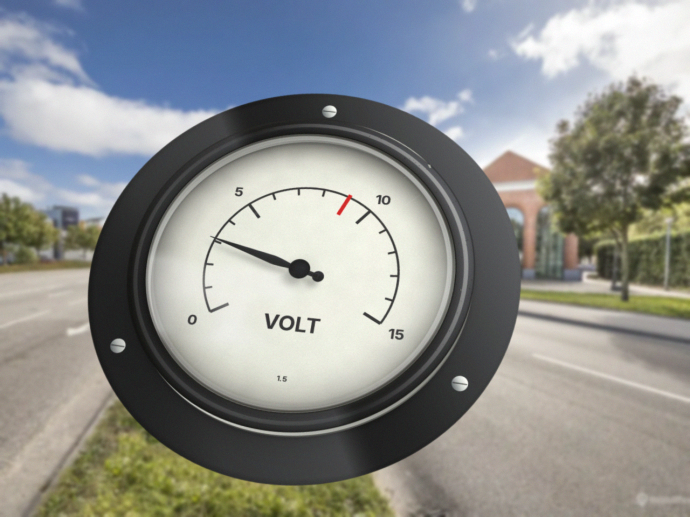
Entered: 3 V
